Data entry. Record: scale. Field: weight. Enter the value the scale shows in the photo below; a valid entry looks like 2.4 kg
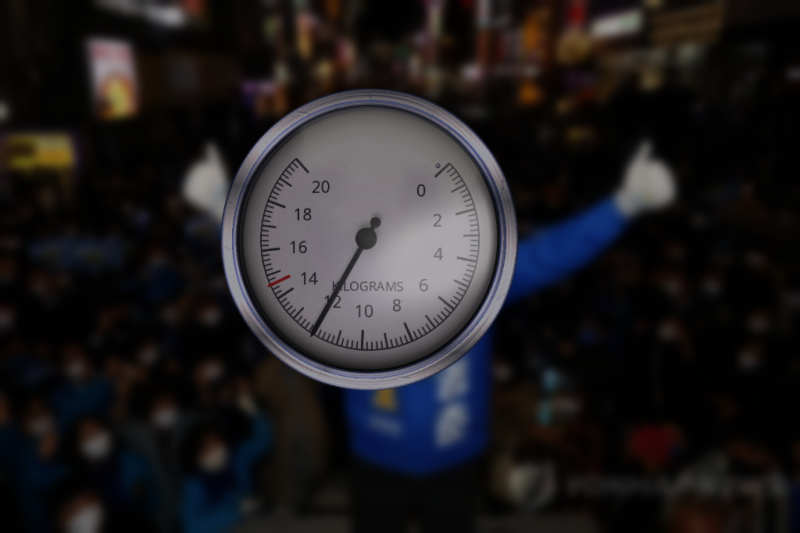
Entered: 12 kg
